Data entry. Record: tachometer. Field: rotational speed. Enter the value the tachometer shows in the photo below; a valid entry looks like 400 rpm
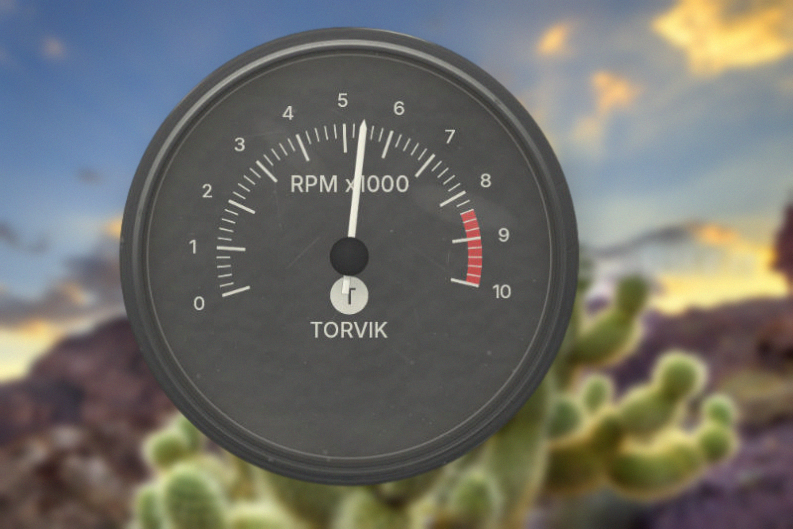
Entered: 5400 rpm
